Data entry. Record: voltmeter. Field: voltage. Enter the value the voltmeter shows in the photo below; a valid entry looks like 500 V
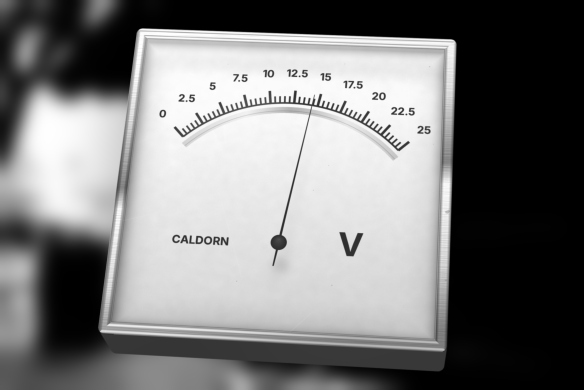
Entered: 14.5 V
